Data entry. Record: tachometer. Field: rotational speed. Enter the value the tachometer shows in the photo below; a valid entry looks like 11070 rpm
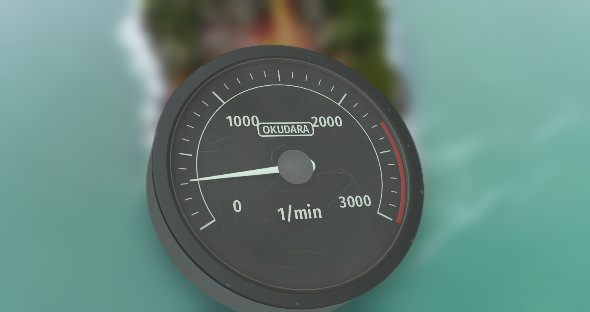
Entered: 300 rpm
